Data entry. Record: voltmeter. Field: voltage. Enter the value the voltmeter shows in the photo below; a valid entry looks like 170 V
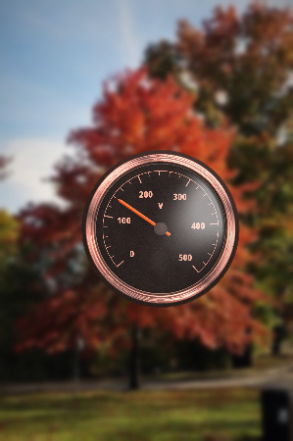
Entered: 140 V
